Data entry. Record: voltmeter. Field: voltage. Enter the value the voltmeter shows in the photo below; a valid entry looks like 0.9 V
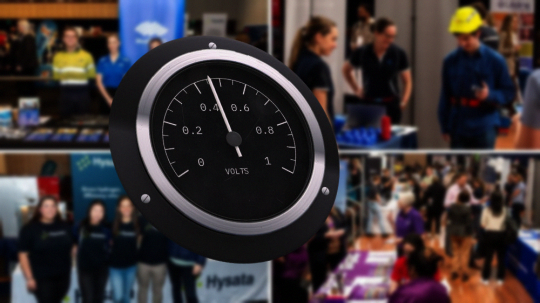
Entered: 0.45 V
